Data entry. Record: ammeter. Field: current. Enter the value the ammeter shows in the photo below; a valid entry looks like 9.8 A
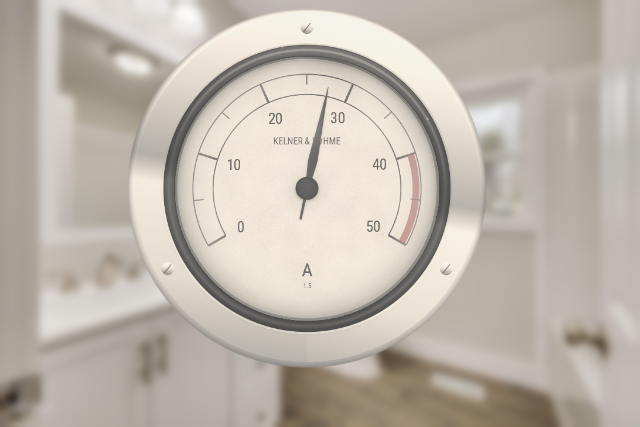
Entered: 27.5 A
